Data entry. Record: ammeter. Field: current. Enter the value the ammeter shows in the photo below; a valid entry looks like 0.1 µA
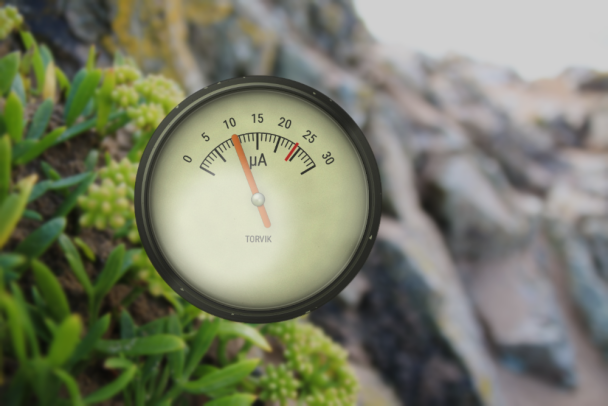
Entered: 10 µA
